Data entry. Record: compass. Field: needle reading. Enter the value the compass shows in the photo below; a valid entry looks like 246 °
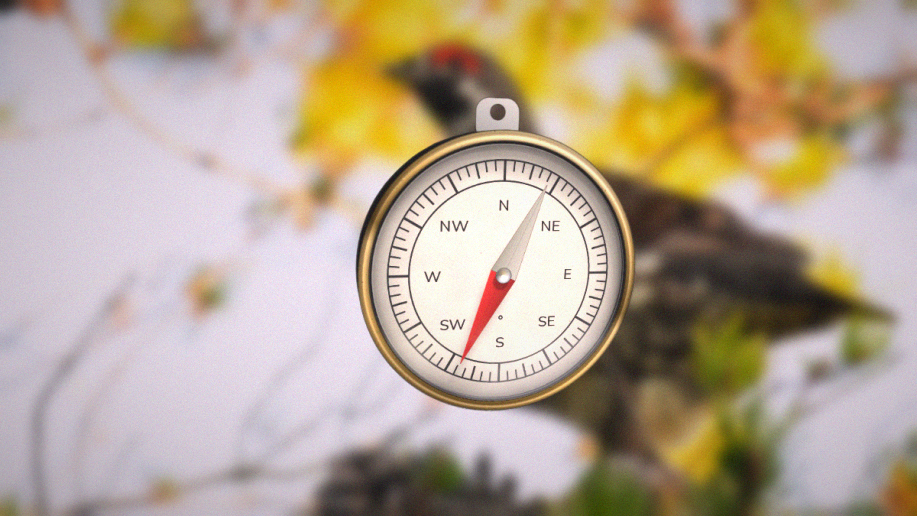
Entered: 205 °
